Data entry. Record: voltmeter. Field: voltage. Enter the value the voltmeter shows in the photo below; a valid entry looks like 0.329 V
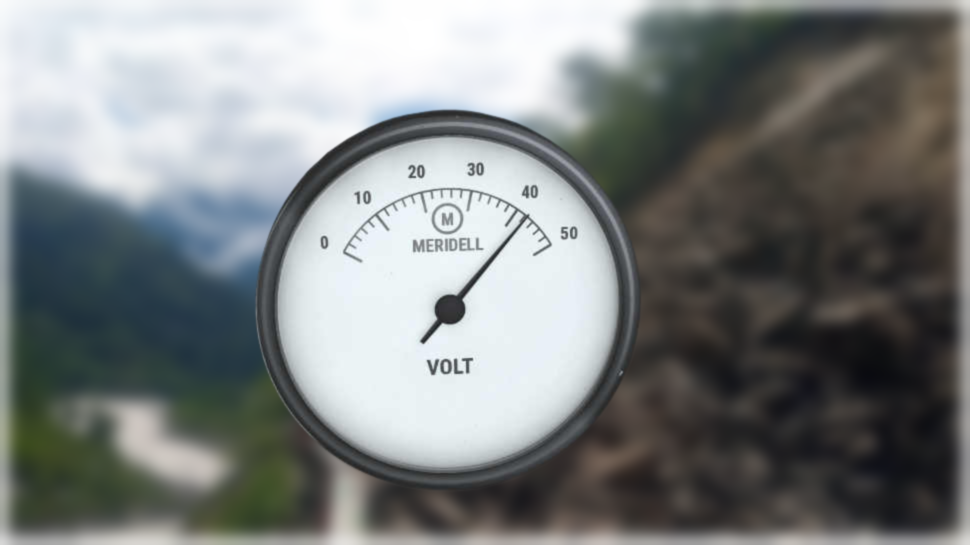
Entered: 42 V
